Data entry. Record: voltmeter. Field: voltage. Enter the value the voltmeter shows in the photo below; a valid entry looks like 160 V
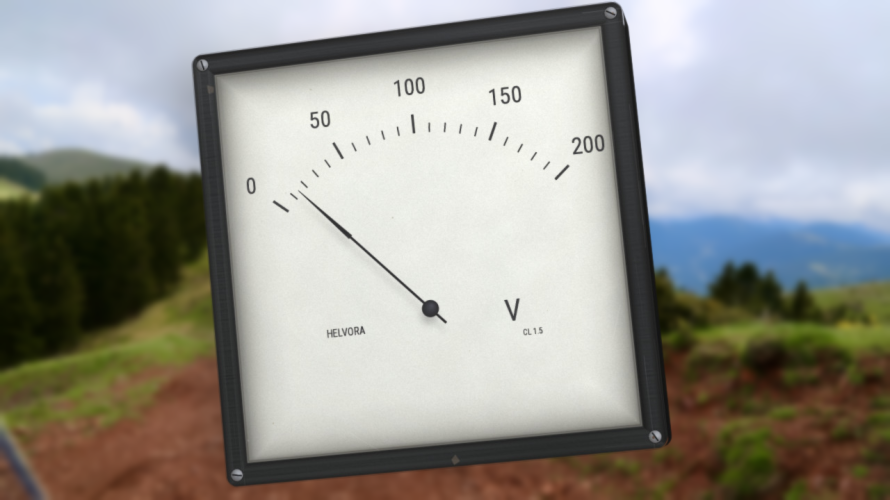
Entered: 15 V
